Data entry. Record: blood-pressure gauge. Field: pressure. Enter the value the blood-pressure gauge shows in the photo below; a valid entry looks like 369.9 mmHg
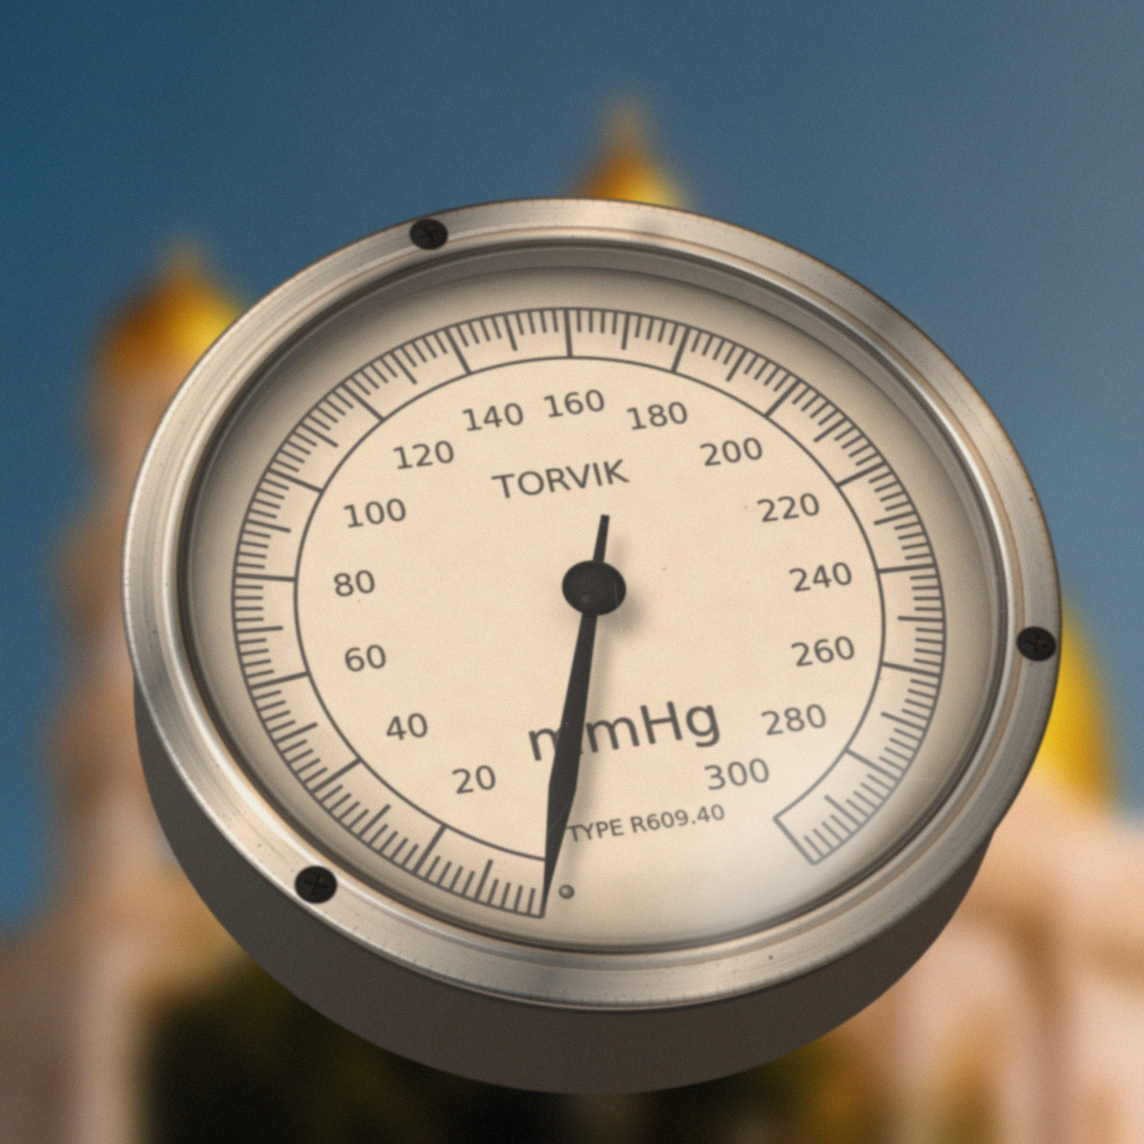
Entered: 0 mmHg
